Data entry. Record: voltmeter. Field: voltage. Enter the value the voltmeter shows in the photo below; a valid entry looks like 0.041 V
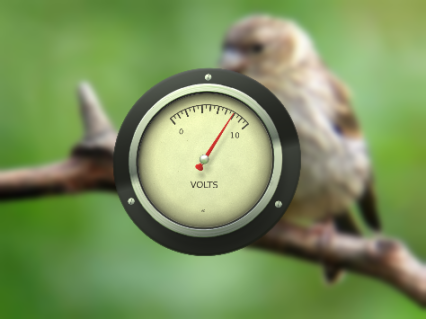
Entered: 8 V
